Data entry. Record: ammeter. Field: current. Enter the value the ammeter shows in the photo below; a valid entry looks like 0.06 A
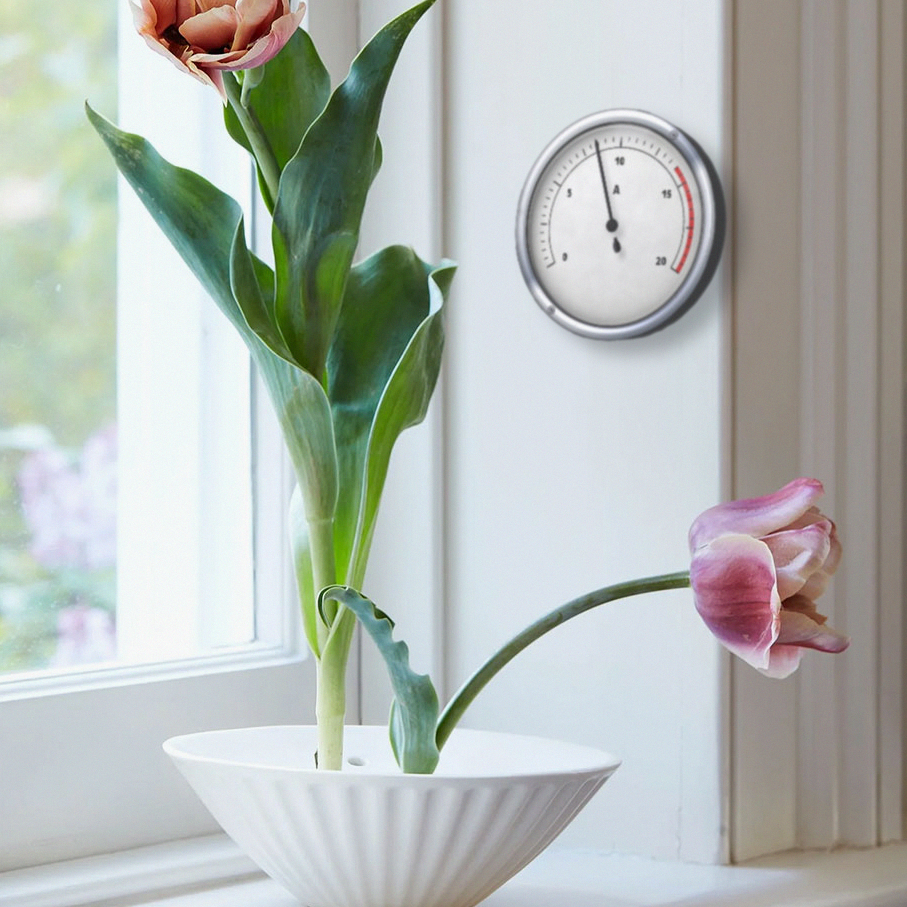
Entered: 8.5 A
